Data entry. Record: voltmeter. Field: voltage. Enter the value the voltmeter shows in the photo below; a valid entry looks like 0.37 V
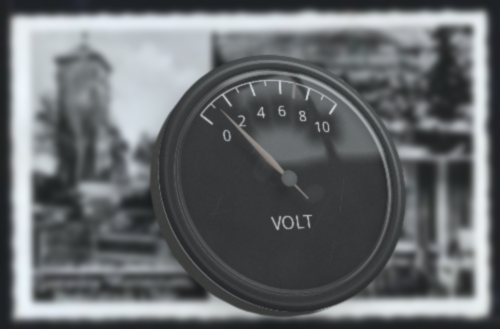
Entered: 1 V
